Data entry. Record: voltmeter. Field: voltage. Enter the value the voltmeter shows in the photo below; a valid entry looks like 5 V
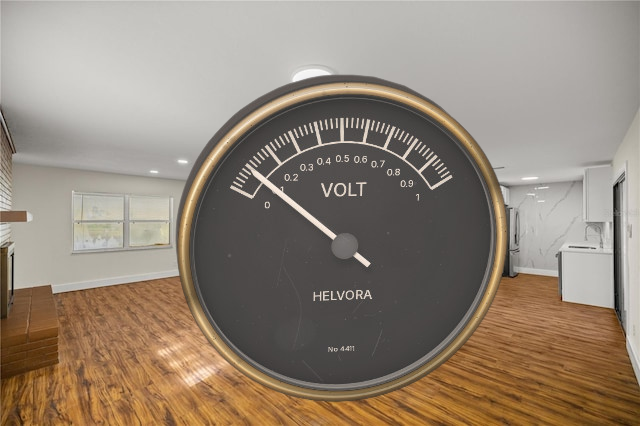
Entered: 0.1 V
